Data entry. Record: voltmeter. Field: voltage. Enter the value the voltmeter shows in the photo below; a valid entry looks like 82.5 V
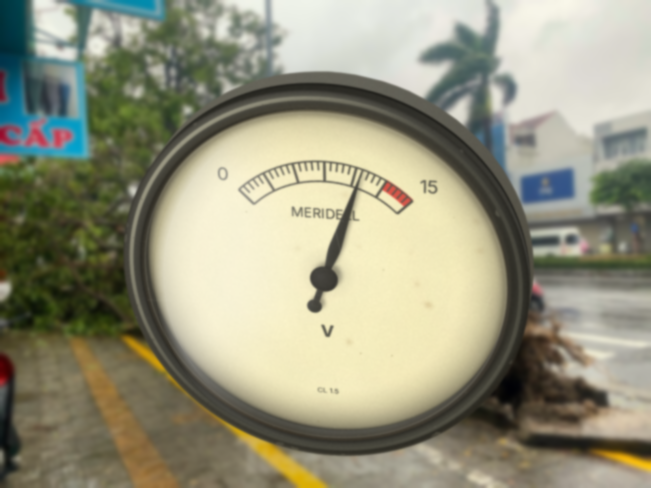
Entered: 10.5 V
